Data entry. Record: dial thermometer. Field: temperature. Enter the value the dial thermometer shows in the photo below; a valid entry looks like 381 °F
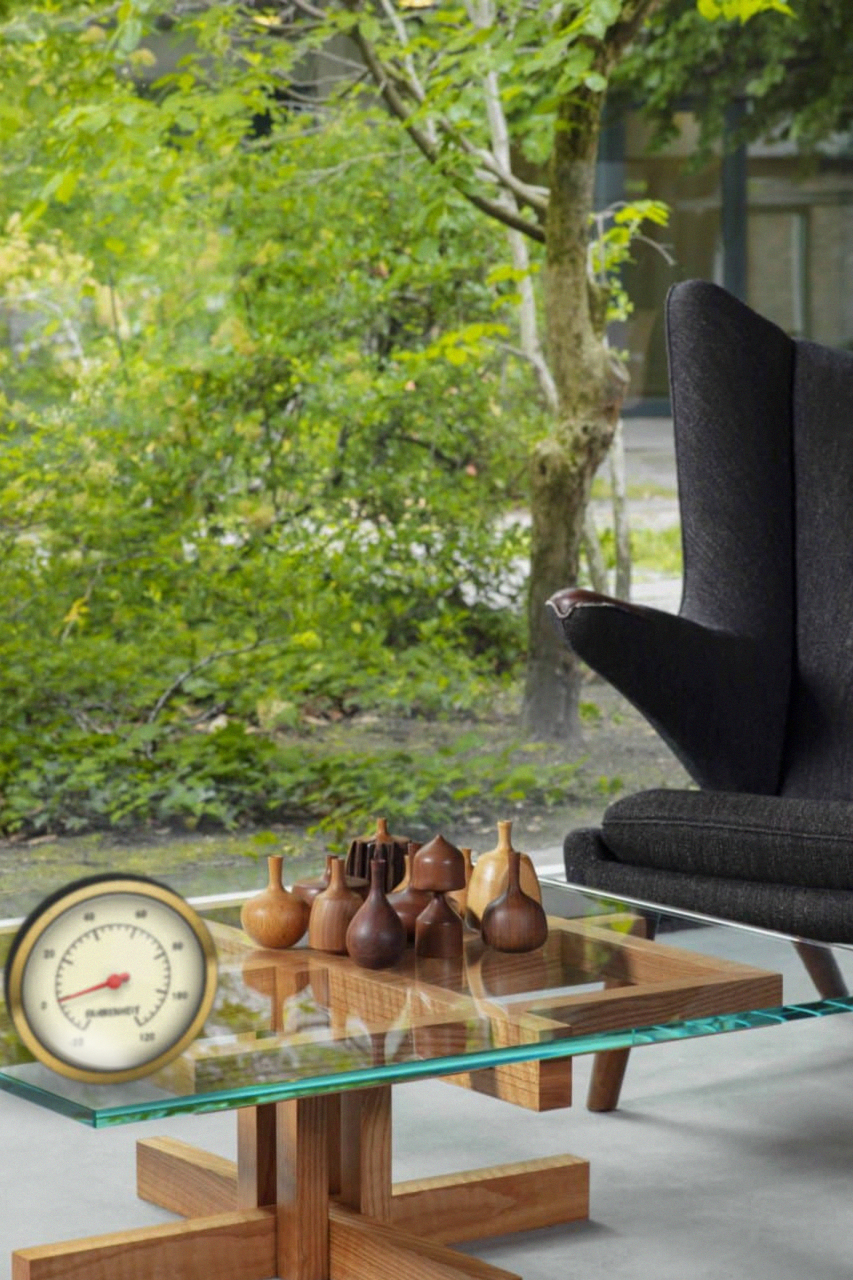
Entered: 0 °F
